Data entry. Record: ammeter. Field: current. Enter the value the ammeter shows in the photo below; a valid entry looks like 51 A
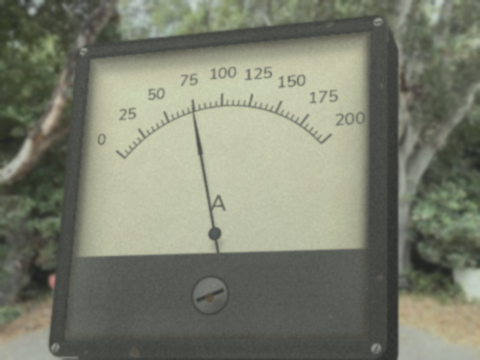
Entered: 75 A
